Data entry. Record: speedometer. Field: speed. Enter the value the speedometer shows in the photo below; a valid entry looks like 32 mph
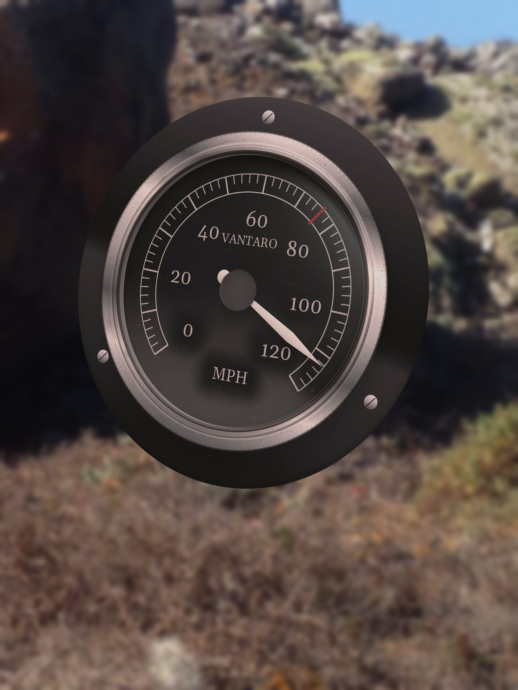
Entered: 112 mph
